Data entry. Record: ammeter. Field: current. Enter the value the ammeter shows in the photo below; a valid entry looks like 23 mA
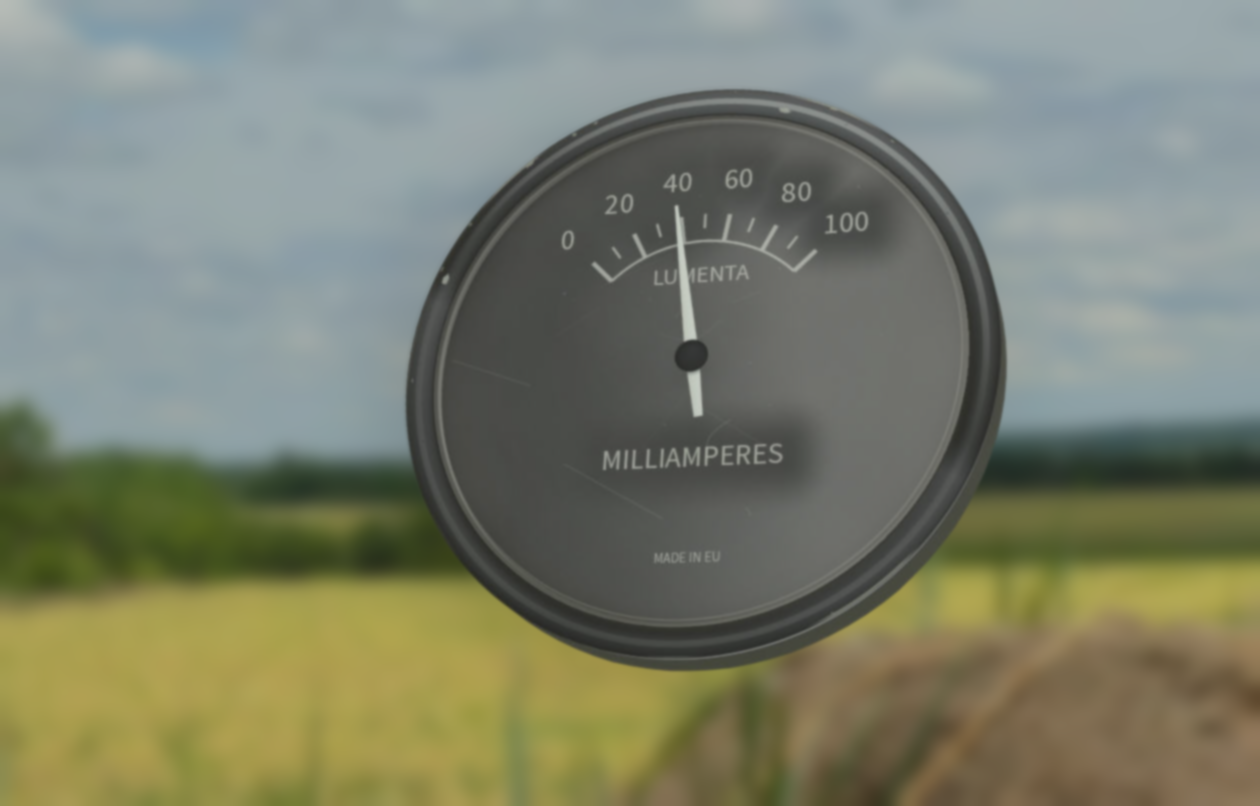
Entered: 40 mA
